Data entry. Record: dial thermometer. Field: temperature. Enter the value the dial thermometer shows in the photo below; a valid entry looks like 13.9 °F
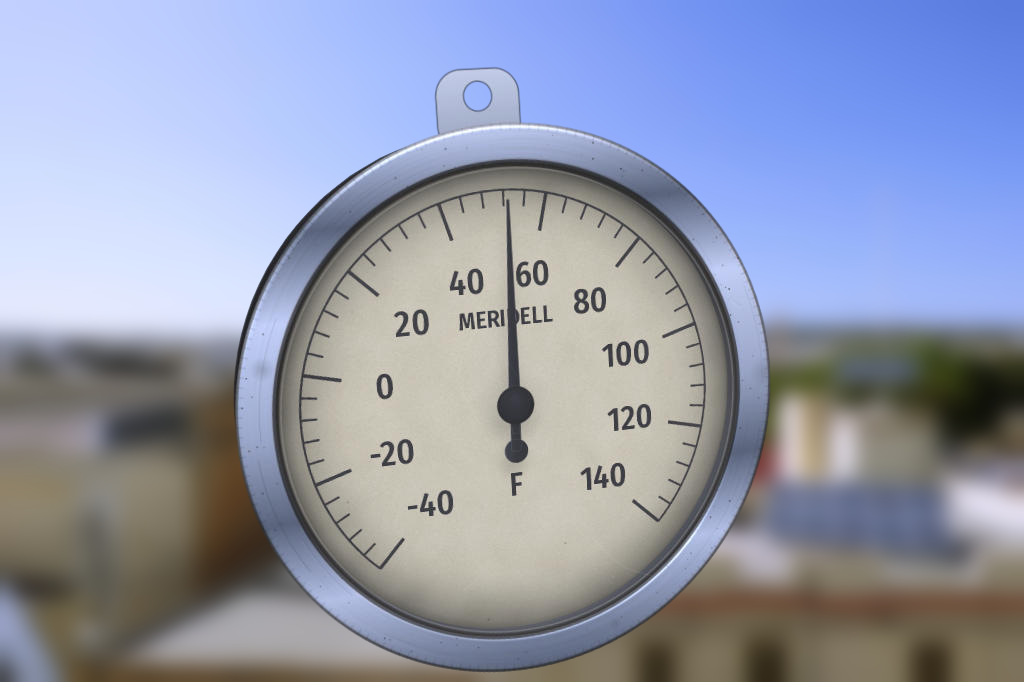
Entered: 52 °F
